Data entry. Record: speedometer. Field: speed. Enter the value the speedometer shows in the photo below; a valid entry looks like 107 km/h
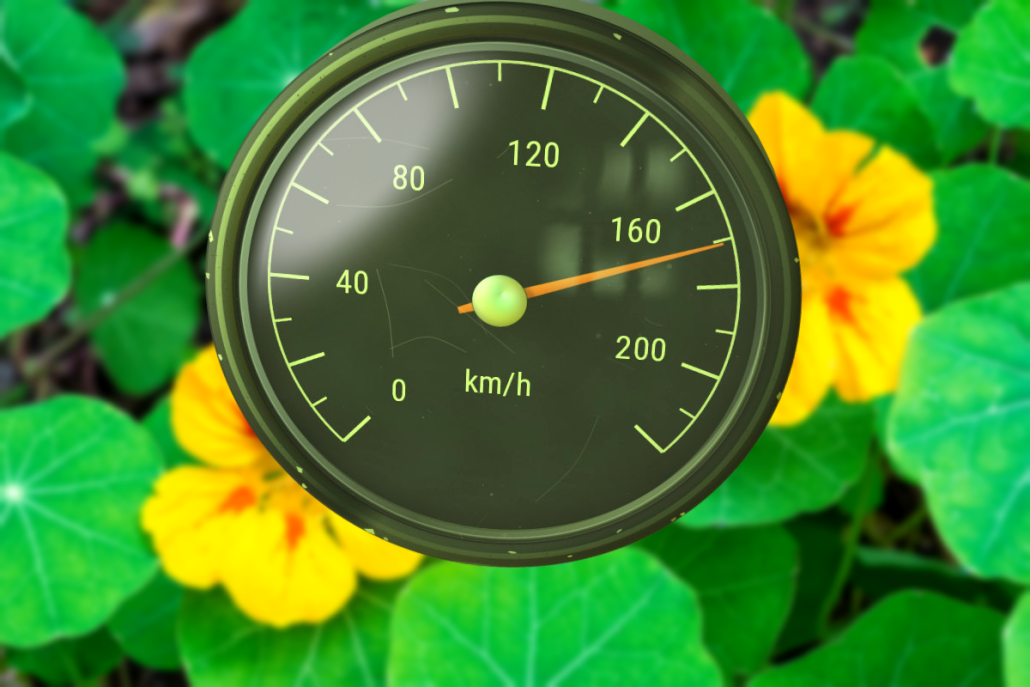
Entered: 170 km/h
